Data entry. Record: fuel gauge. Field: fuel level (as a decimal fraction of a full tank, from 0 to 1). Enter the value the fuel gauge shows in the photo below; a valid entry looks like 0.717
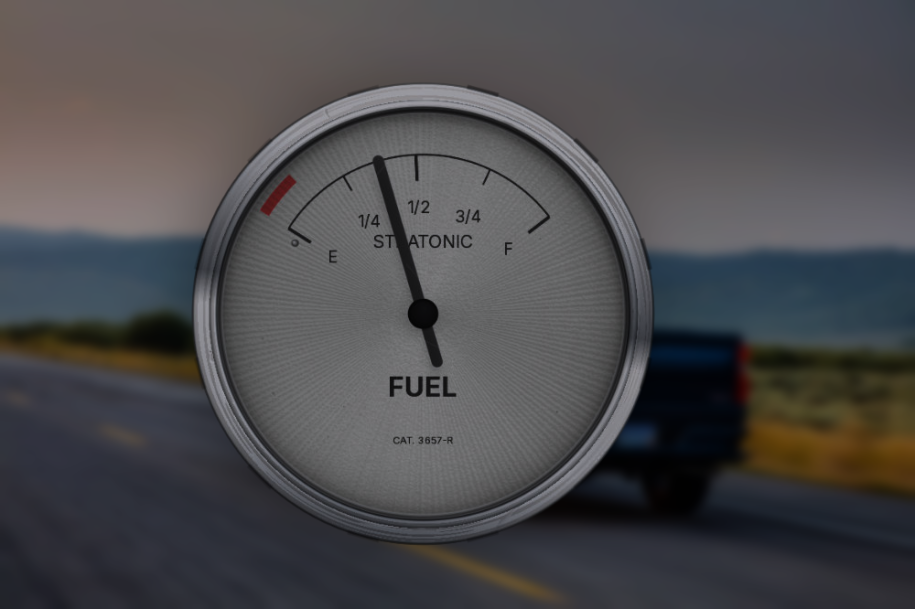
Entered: 0.375
